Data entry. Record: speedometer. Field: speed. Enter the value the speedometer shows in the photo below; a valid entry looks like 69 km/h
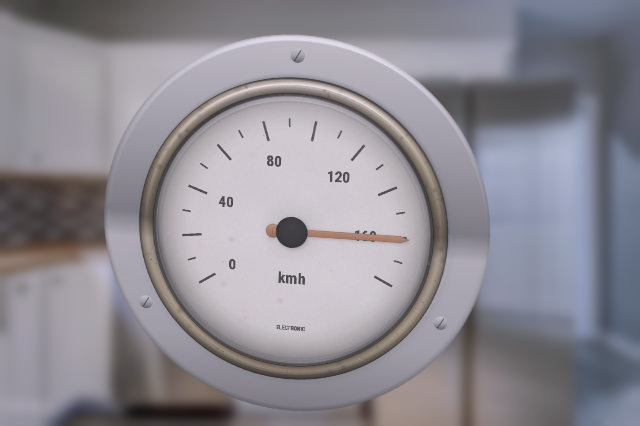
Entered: 160 km/h
